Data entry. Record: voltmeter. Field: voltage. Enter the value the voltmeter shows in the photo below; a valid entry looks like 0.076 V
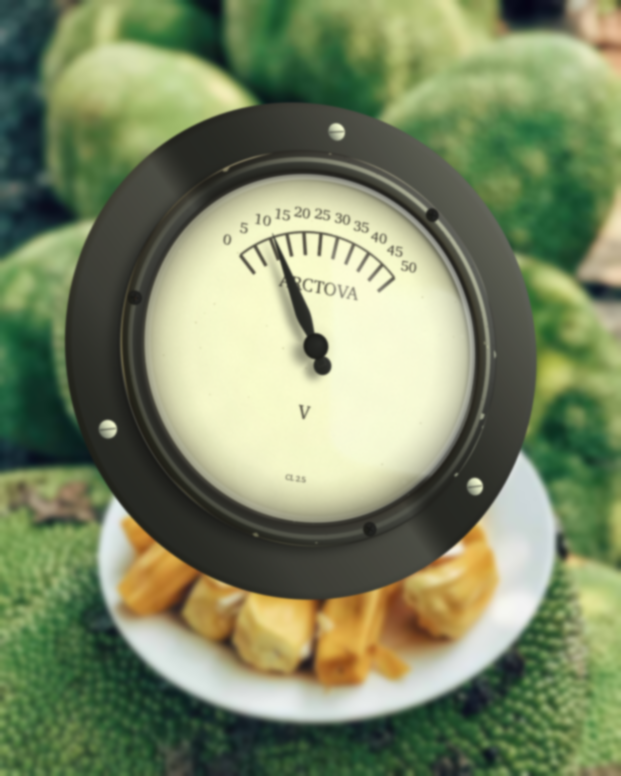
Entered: 10 V
